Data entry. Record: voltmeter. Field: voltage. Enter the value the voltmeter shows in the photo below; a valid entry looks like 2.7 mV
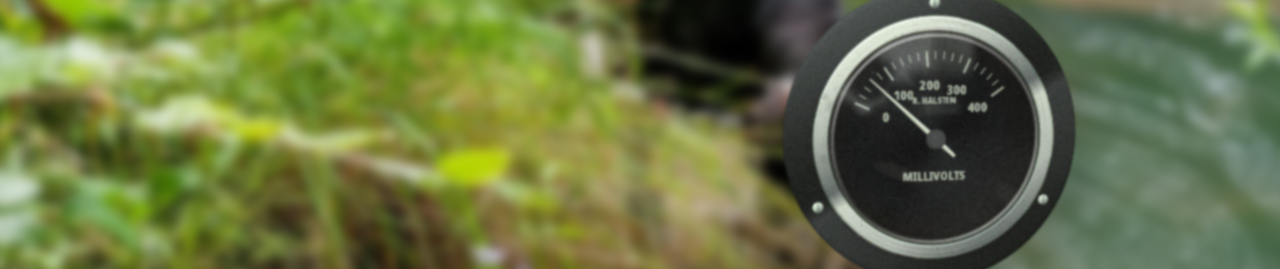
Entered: 60 mV
